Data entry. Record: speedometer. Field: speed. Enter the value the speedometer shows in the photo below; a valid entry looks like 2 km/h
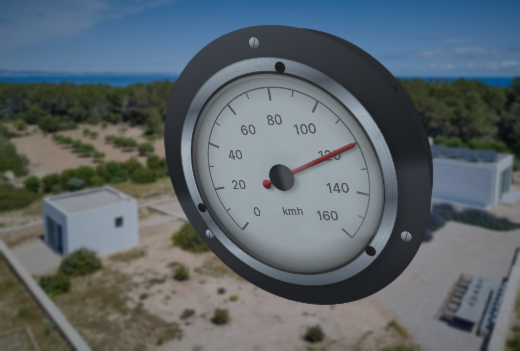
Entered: 120 km/h
